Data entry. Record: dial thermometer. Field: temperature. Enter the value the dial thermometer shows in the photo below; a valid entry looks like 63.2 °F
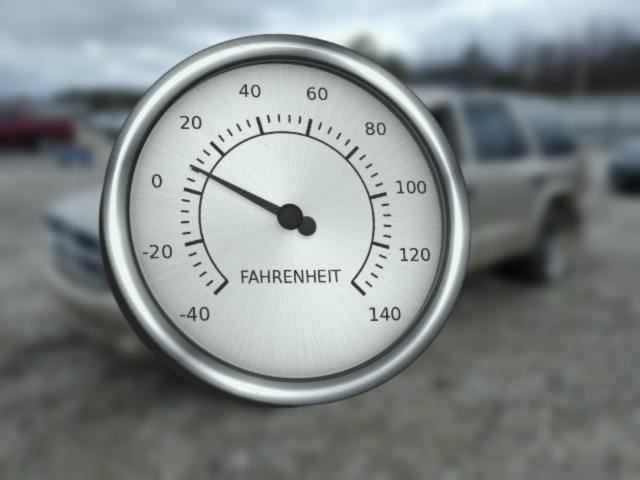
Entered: 8 °F
